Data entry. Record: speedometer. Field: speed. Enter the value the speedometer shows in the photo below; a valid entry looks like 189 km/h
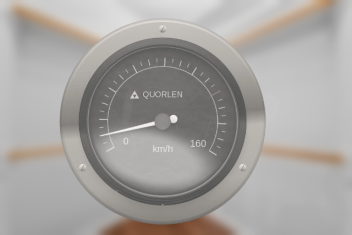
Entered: 10 km/h
